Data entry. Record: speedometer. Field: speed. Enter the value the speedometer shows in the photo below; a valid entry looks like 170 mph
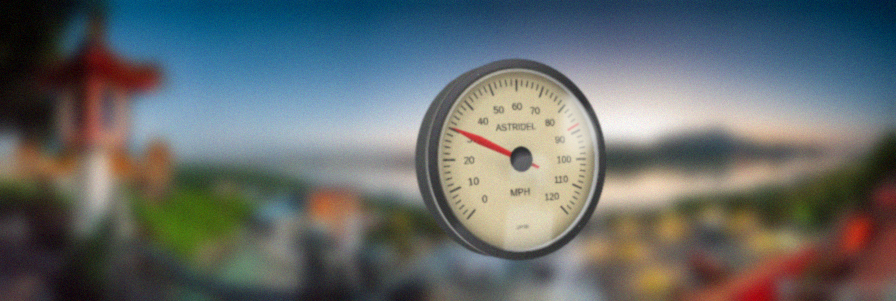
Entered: 30 mph
